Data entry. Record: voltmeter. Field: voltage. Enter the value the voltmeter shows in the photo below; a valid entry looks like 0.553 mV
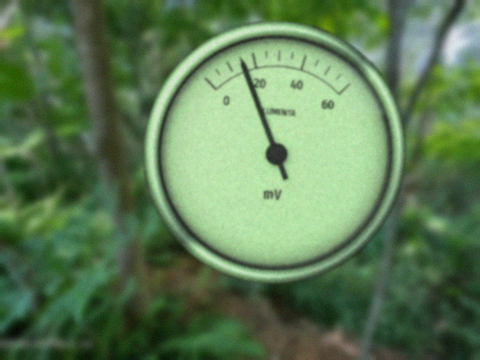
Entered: 15 mV
